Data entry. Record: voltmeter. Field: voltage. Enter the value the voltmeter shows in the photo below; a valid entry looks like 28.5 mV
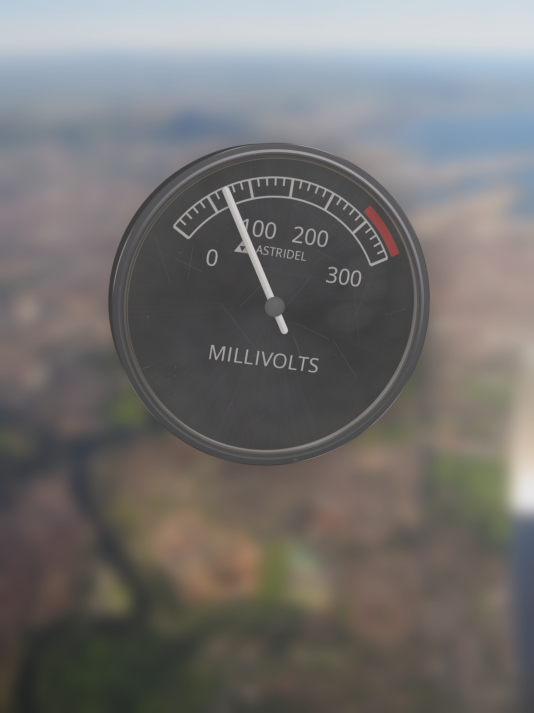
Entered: 70 mV
